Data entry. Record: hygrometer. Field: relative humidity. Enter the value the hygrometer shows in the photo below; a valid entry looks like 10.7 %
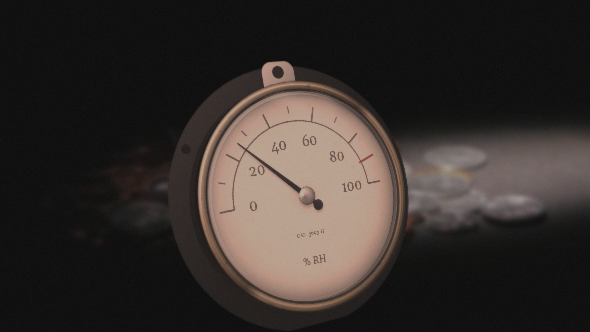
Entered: 25 %
